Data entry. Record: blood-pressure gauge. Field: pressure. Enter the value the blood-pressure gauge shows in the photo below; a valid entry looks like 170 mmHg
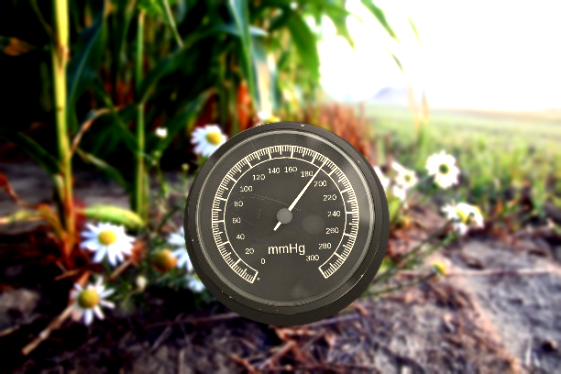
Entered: 190 mmHg
